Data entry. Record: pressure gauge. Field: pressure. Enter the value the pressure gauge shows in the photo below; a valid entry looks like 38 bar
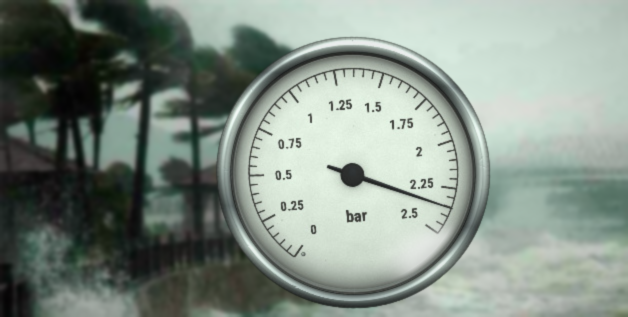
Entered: 2.35 bar
